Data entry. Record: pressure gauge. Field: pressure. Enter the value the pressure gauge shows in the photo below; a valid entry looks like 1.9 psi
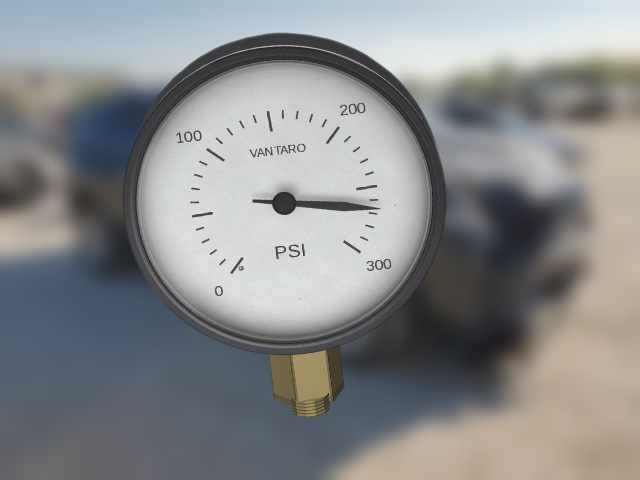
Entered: 265 psi
